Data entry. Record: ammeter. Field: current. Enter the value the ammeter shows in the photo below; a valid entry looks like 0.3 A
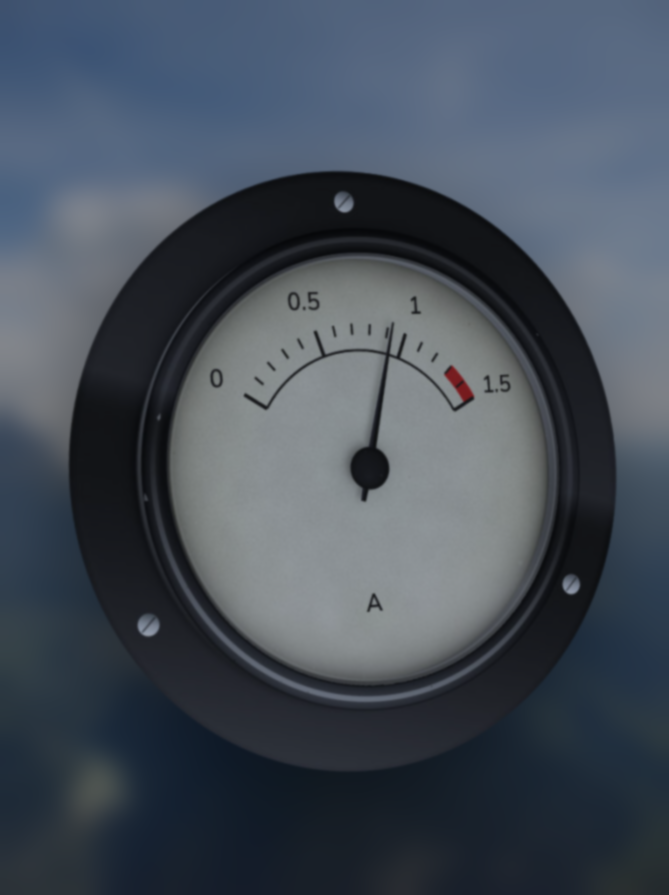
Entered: 0.9 A
